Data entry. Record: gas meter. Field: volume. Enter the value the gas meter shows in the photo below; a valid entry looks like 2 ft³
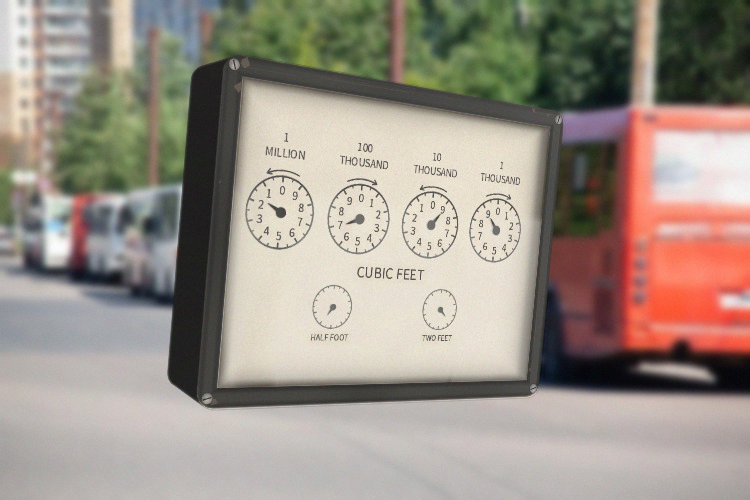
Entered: 168900 ft³
